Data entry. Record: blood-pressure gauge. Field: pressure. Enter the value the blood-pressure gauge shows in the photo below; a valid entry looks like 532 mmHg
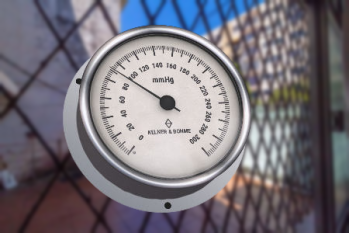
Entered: 90 mmHg
